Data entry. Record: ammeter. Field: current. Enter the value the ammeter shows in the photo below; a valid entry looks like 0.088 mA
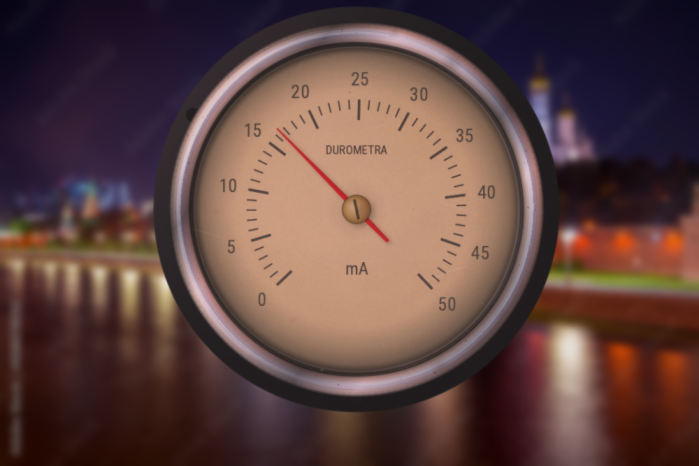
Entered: 16.5 mA
